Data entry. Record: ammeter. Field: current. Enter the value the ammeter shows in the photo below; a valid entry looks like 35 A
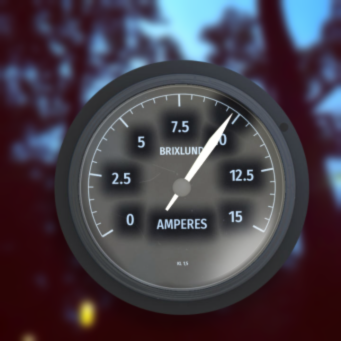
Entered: 9.75 A
